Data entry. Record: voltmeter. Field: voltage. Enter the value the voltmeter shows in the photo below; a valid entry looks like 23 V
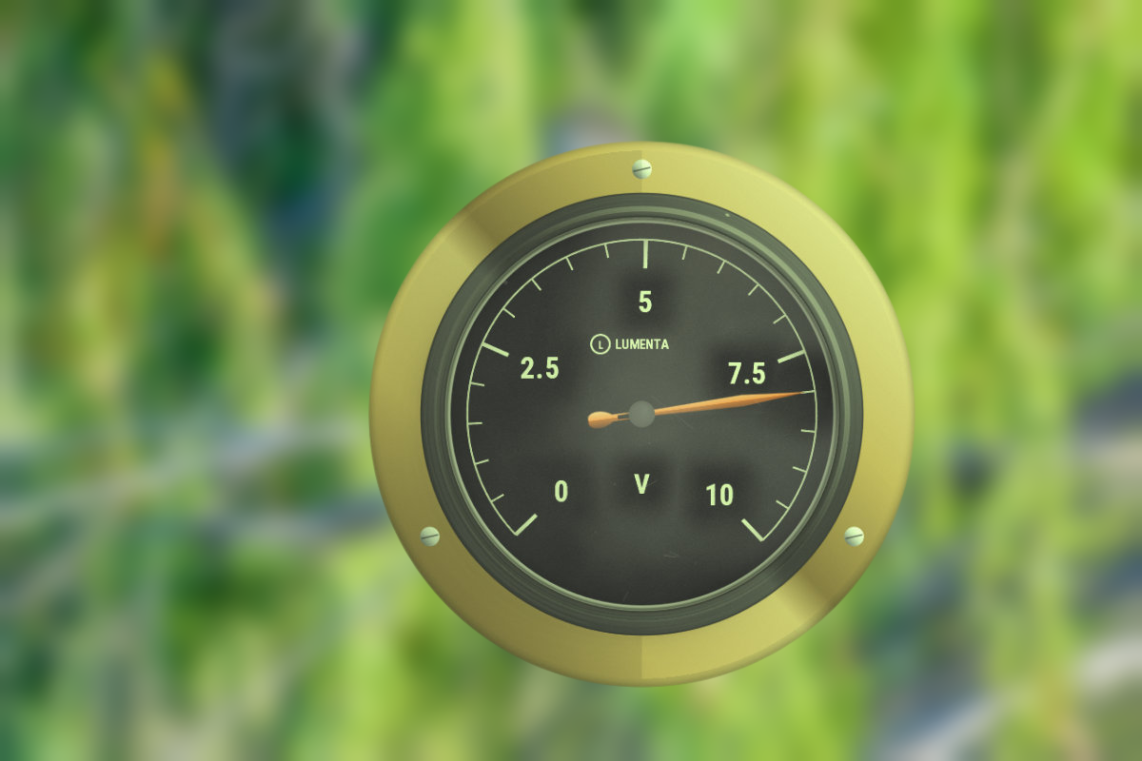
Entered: 8 V
